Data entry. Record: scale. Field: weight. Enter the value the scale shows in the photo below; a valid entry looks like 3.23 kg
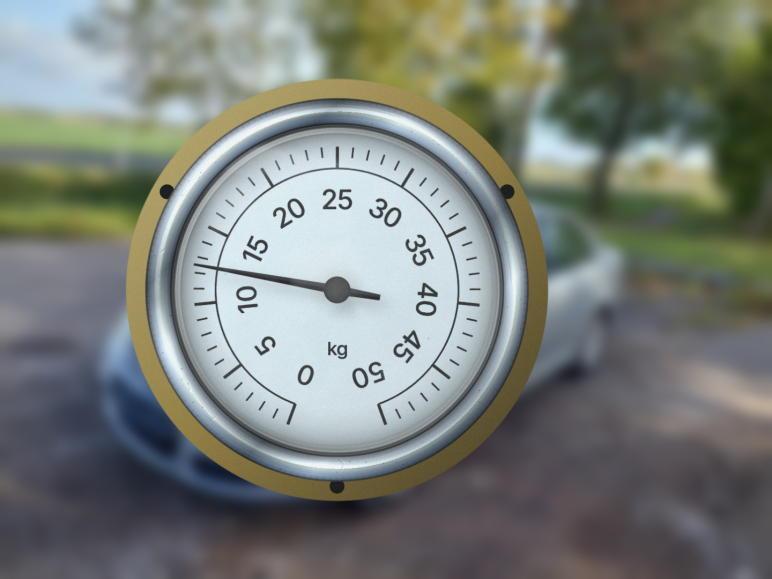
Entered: 12.5 kg
